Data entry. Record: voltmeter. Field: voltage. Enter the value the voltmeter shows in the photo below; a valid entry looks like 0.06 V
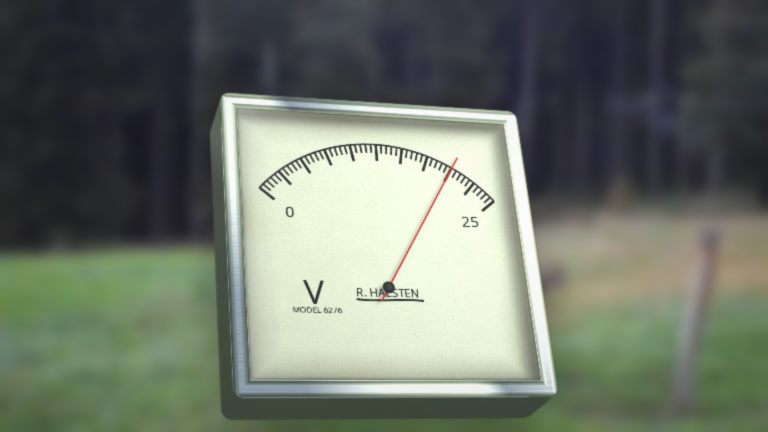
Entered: 20 V
